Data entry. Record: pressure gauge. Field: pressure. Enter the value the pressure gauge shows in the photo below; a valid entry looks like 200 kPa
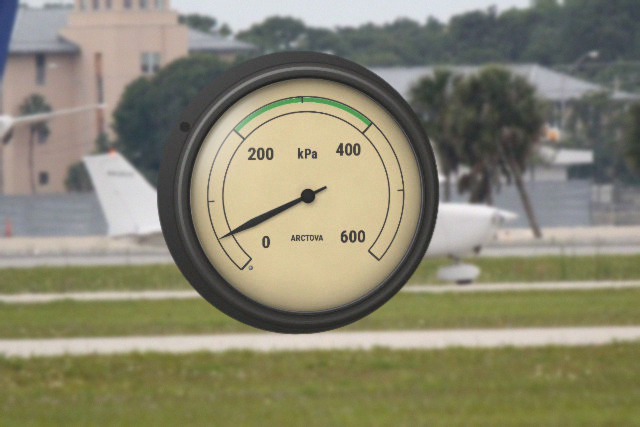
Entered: 50 kPa
